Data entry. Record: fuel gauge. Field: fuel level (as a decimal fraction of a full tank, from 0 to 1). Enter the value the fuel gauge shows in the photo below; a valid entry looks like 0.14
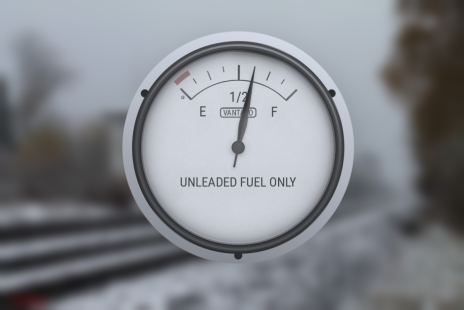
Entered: 0.625
